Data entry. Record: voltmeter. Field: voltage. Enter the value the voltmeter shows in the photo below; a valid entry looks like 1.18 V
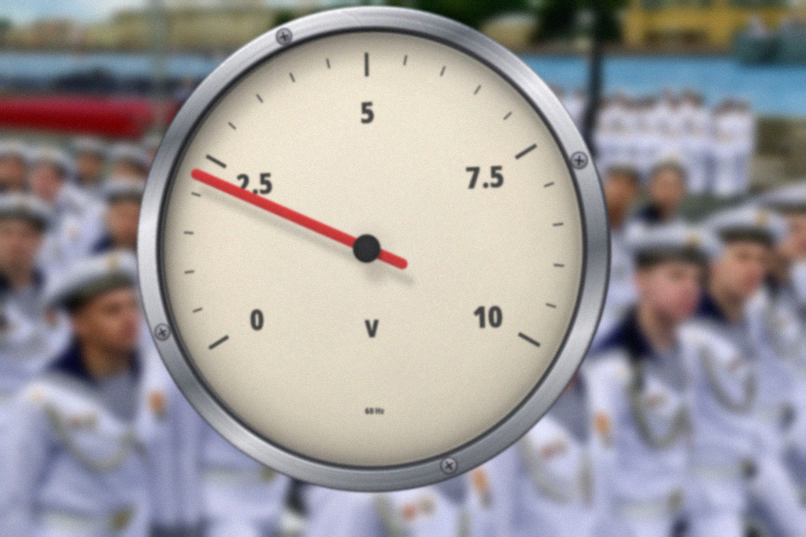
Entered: 2.25 V
